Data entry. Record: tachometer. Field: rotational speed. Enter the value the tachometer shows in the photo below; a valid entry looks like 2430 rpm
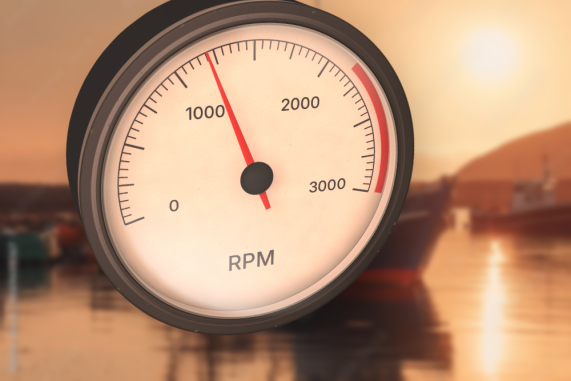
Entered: 1200 rpm
